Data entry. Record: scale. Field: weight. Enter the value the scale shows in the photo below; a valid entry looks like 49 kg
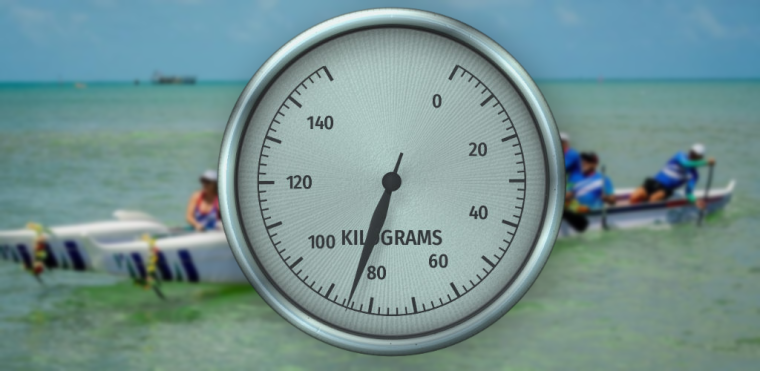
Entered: 85 kg
